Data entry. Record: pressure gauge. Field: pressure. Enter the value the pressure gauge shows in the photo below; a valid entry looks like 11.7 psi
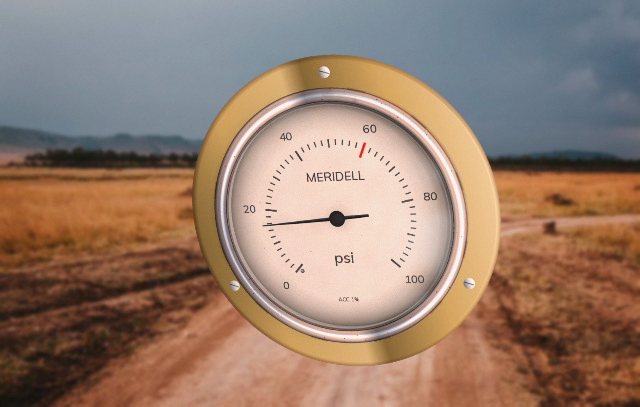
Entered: 16 psi
